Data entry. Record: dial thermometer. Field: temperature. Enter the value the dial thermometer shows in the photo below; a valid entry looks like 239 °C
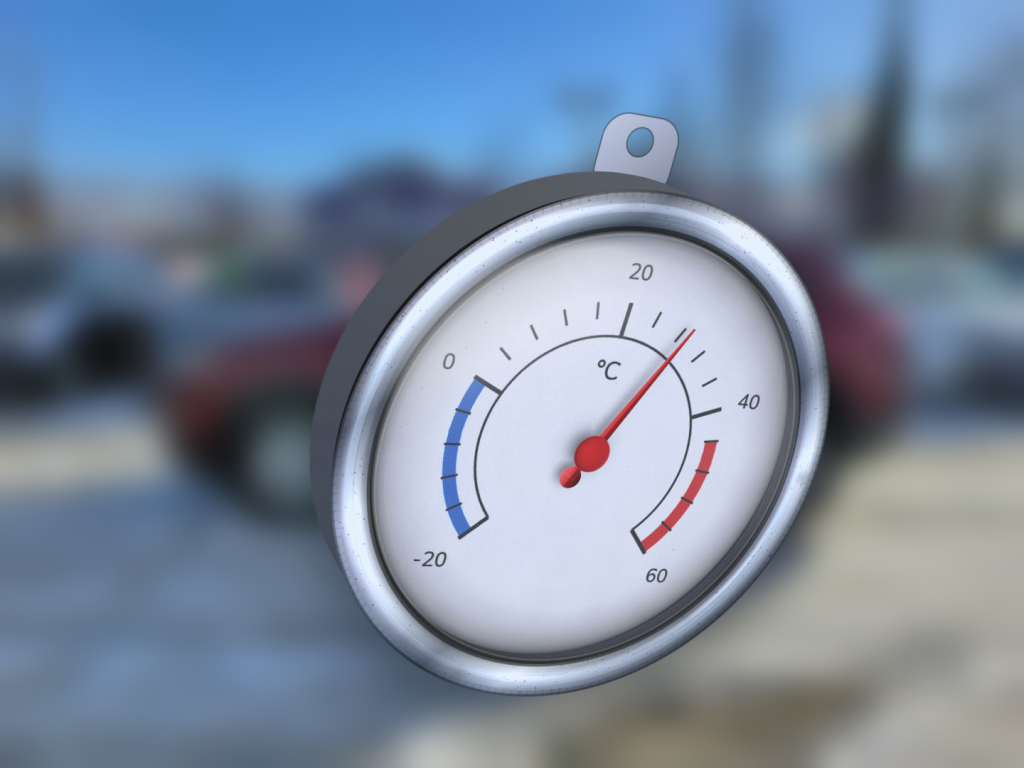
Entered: 28 °C
